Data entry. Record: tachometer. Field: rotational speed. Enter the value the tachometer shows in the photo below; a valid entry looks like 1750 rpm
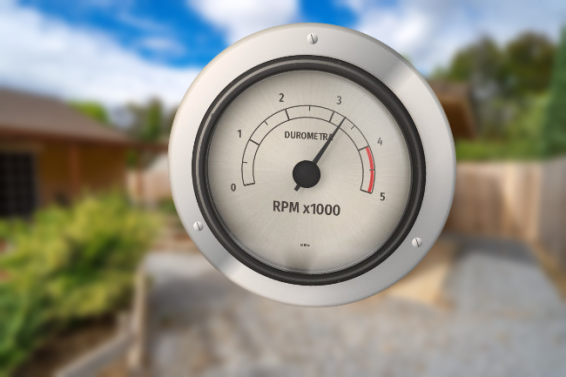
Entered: 3250 rpm
